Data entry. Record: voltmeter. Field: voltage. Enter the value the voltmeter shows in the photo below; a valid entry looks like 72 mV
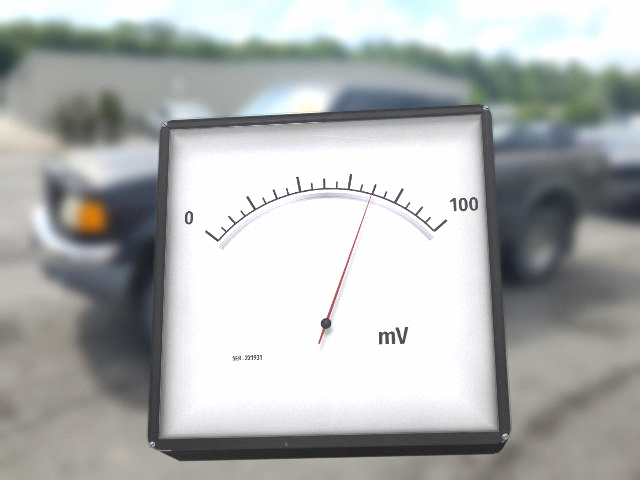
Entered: 70 mV
